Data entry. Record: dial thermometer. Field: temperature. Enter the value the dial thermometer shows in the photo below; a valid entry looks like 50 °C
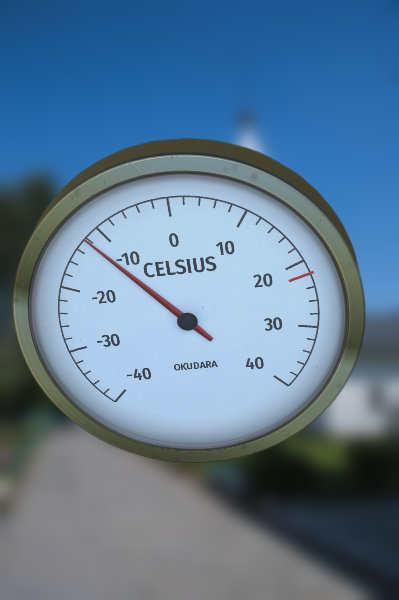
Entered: -12 °C
